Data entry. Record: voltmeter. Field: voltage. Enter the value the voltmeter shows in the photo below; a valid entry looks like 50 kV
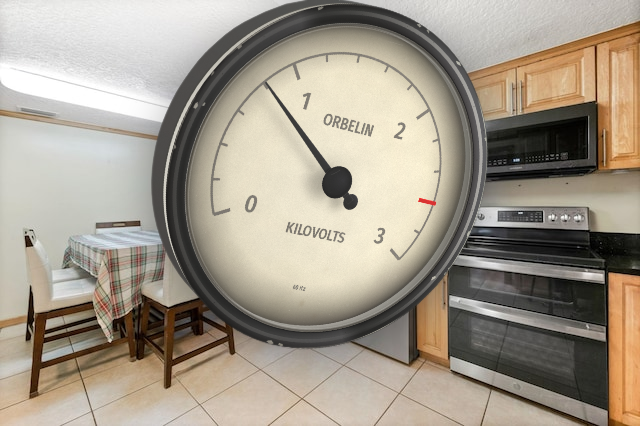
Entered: 0.8 kV
